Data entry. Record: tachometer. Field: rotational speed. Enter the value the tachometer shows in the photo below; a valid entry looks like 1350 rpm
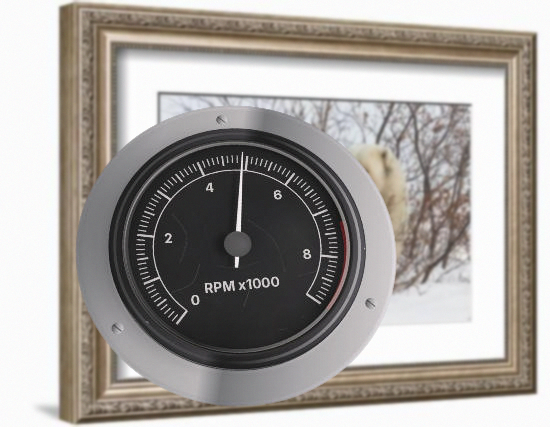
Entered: 4900 rpm
